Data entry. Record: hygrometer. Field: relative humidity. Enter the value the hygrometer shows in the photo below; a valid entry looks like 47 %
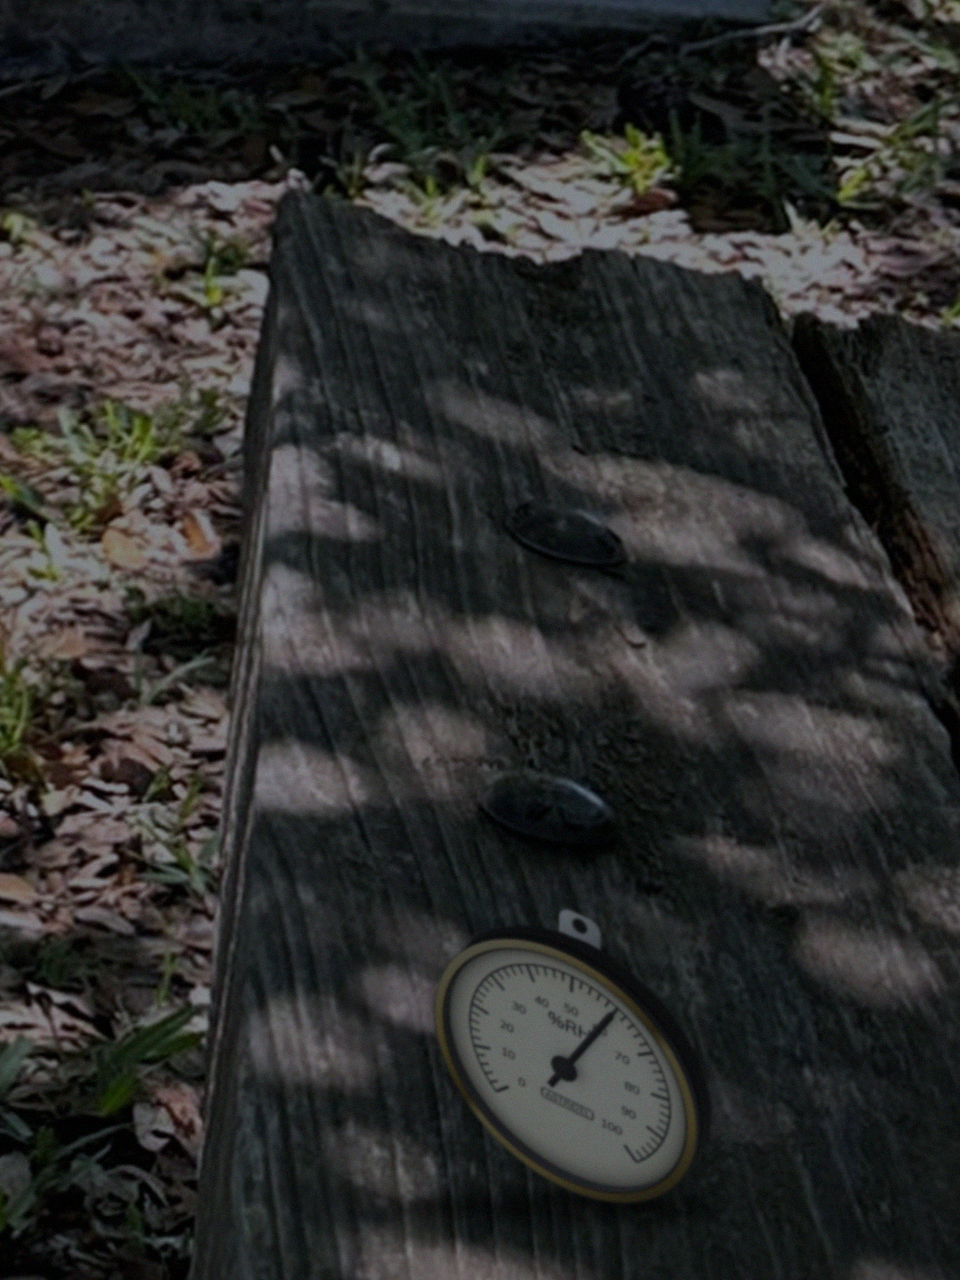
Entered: 60 %
